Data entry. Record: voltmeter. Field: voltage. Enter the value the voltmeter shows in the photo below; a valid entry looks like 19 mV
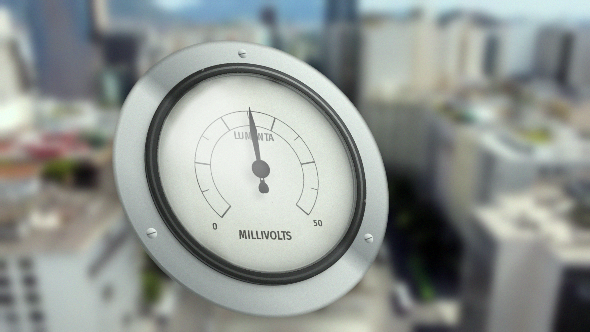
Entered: 25 mV
